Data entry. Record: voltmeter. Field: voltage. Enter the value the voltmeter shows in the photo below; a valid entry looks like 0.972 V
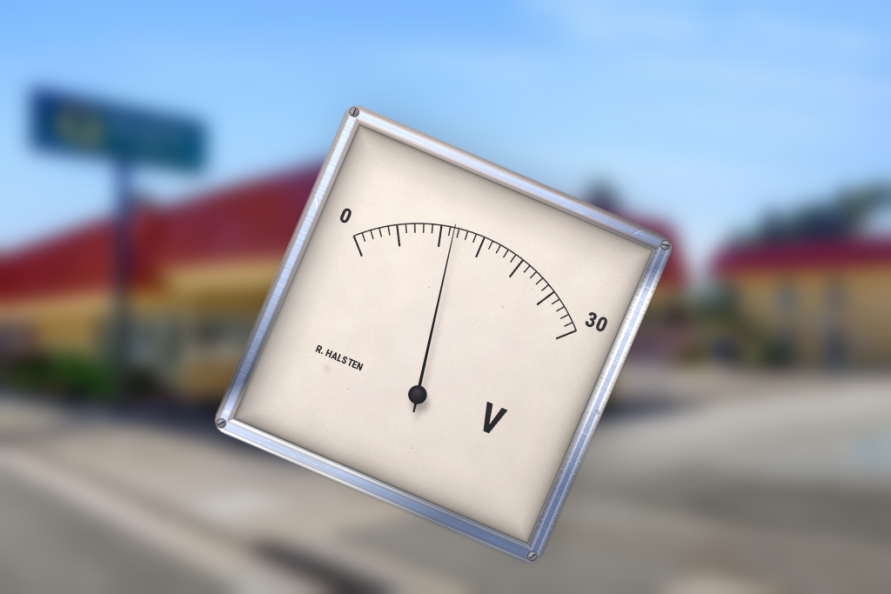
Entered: 11.5 V
